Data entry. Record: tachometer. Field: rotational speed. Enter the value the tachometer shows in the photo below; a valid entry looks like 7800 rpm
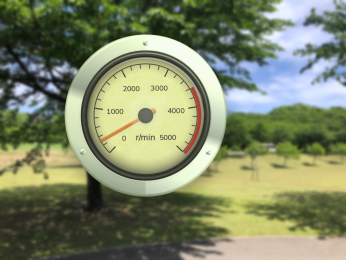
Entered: 300 rpm
